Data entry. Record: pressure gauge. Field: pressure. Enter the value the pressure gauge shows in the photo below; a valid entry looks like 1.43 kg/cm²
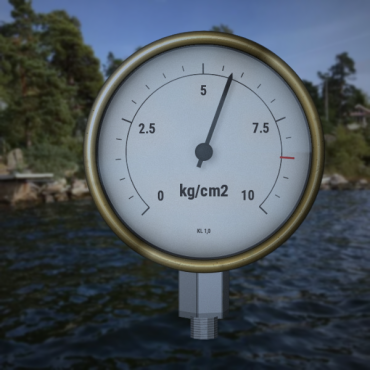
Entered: 5.75 kg/cm²
